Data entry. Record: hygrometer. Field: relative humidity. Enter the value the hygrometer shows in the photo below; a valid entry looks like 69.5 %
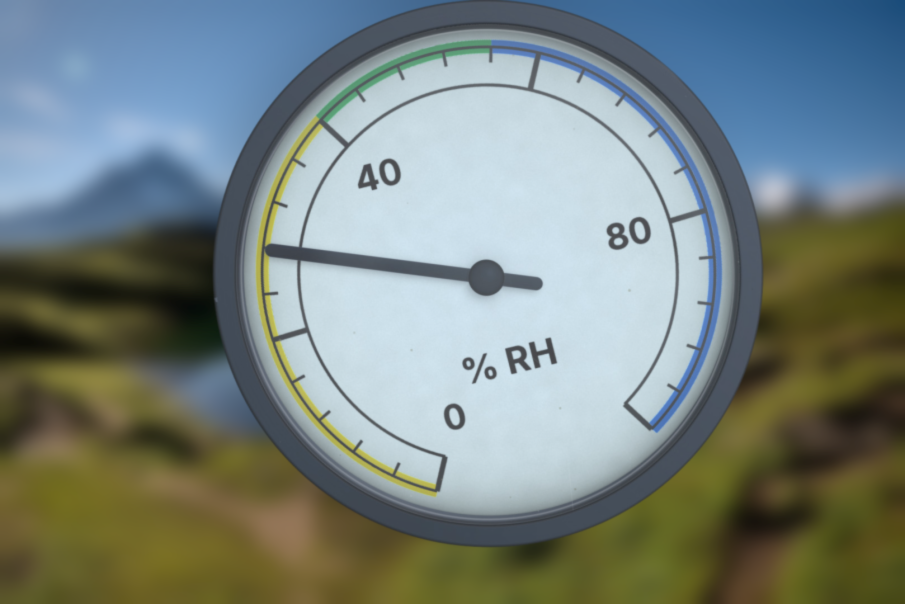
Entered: 28 %
